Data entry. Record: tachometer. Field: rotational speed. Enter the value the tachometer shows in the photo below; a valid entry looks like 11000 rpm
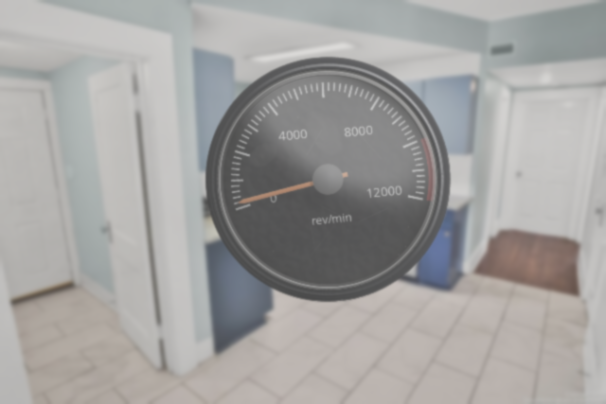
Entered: 200 rpm
